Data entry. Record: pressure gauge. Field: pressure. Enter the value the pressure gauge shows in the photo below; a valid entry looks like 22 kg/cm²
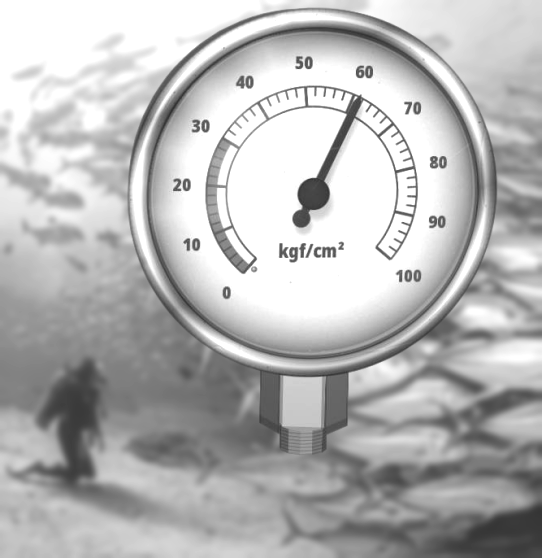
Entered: 61 kg/cm²
